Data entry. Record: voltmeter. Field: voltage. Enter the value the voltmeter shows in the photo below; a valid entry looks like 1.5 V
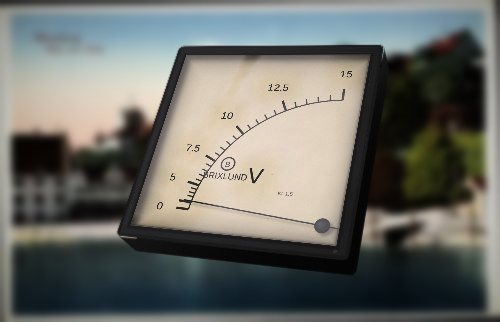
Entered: 2.5 V
